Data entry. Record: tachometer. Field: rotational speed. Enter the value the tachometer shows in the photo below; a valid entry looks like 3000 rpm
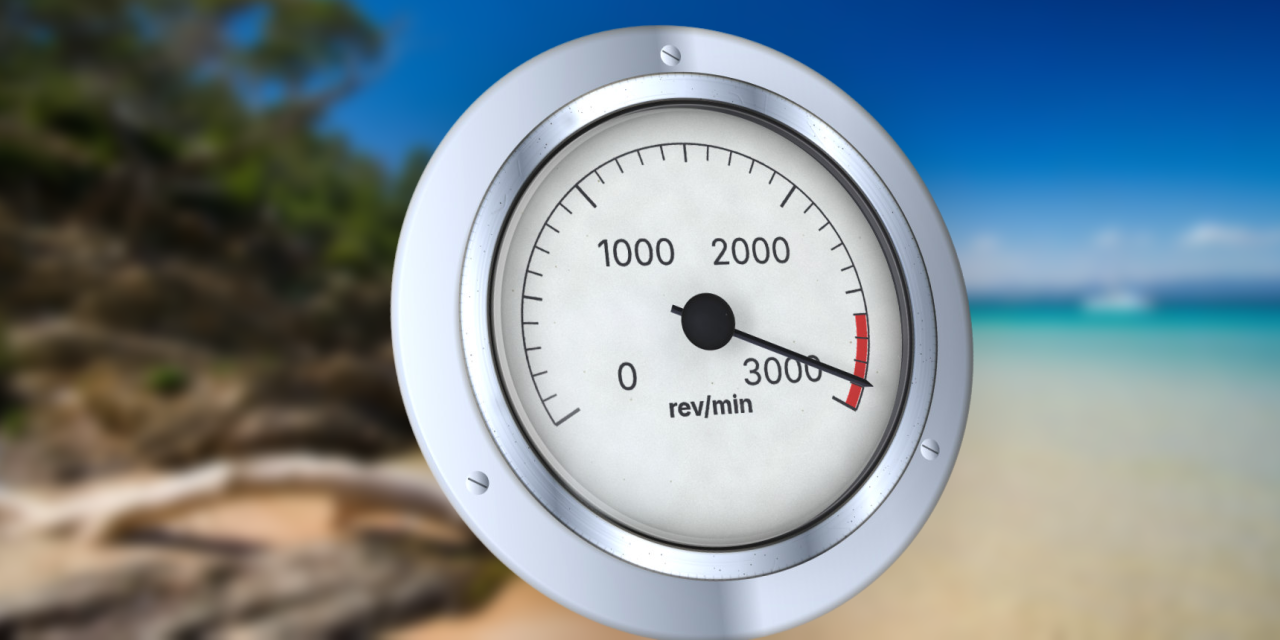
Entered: 2900 rpm
